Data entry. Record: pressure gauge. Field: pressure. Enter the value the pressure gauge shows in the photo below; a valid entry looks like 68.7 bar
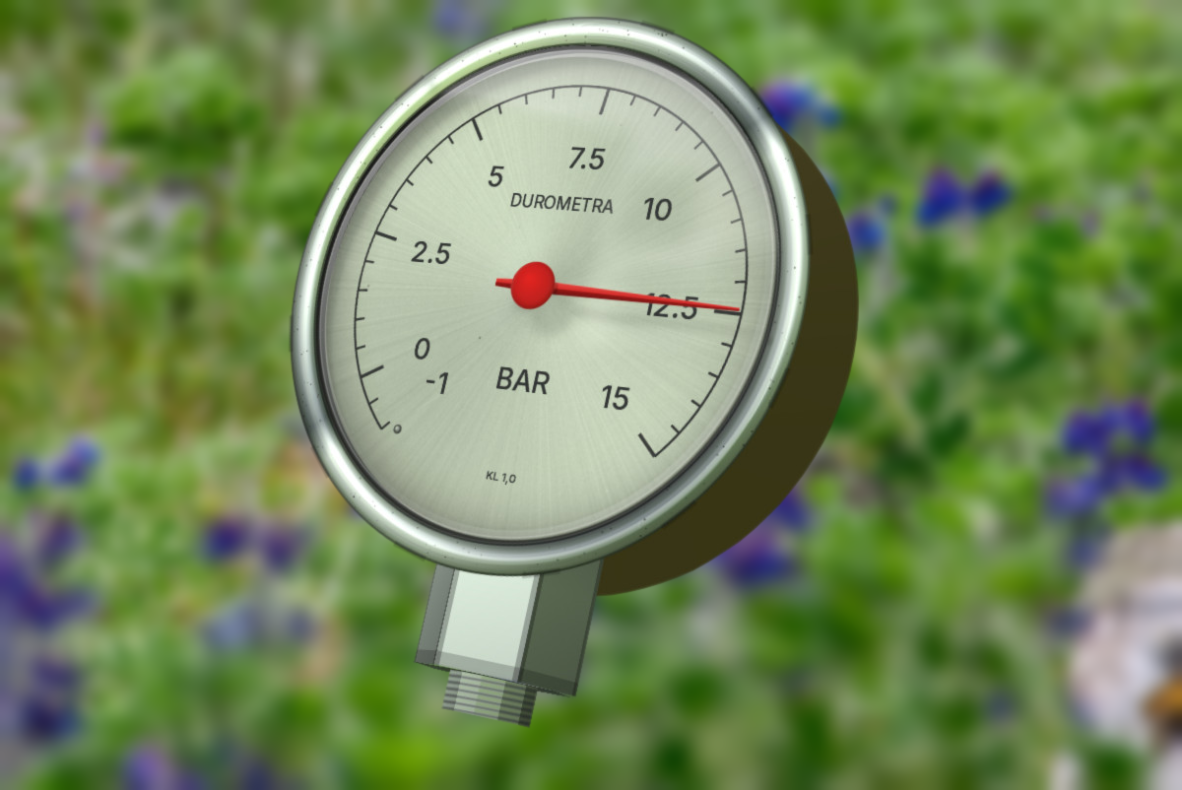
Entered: 12.5 bar
